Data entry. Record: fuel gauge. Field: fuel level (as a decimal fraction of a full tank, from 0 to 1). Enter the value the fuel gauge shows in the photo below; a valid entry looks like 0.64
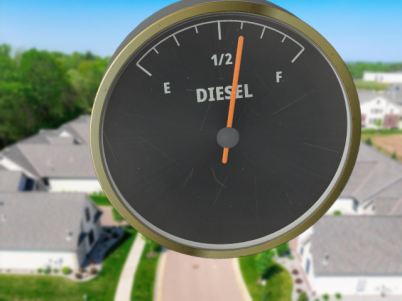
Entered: 0.625
